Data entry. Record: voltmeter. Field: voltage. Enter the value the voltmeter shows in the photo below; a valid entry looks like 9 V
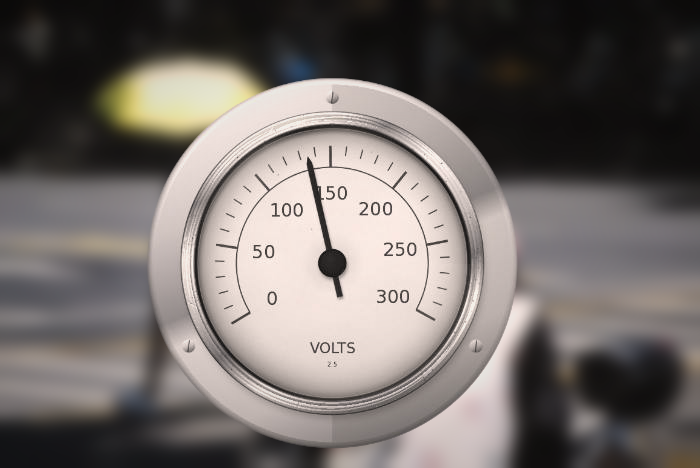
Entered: 135 V
